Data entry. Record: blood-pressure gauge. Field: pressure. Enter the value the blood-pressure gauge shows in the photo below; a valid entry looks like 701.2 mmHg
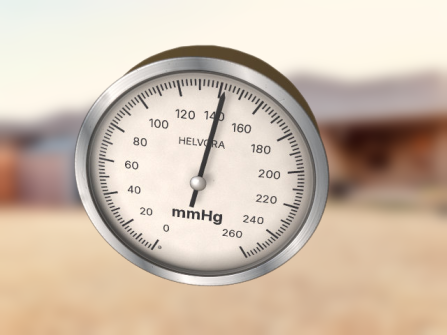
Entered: 142 mmHg
